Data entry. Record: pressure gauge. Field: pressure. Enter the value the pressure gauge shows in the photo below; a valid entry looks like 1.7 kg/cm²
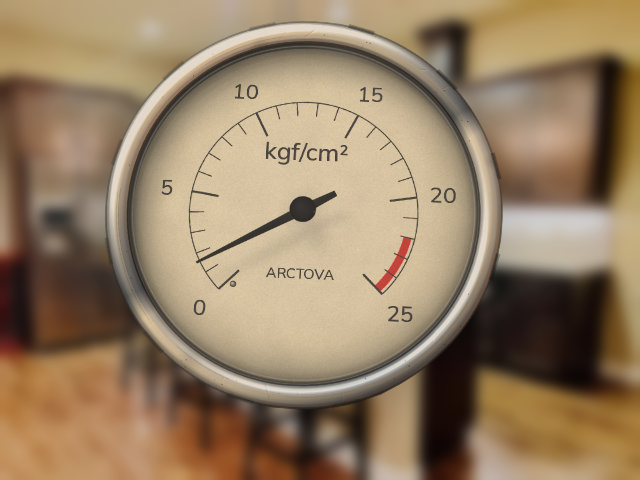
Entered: 1.5 kg/cm²
